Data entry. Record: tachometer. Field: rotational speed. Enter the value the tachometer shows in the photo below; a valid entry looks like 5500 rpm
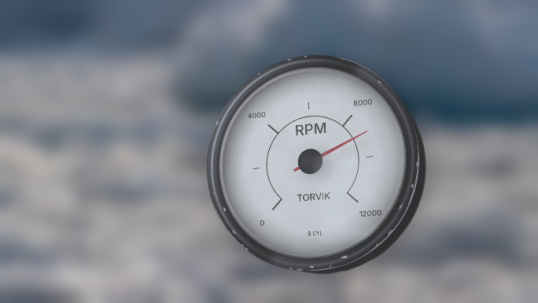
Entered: 9000 rpm
